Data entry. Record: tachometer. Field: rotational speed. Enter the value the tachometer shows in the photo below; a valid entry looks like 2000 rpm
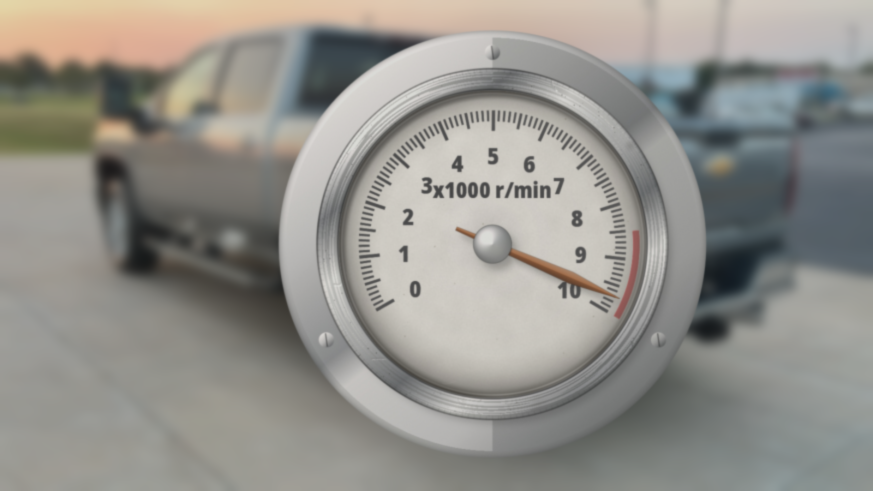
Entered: 9700 rpm
